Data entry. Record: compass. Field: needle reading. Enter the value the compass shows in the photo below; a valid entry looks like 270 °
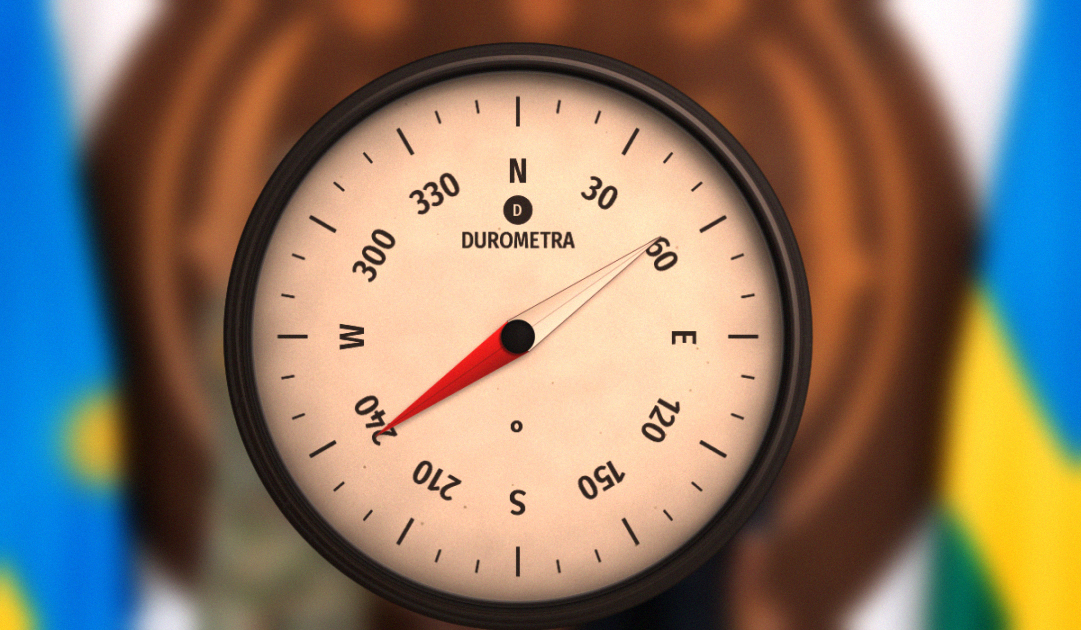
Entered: 235 °
